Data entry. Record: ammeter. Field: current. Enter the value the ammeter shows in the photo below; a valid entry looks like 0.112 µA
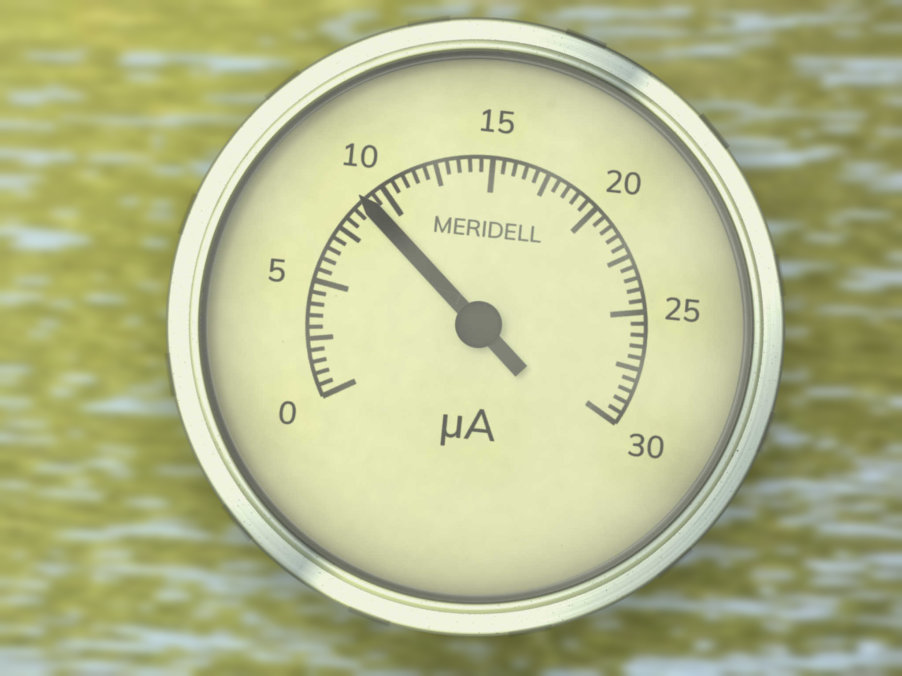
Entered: 9 µA
